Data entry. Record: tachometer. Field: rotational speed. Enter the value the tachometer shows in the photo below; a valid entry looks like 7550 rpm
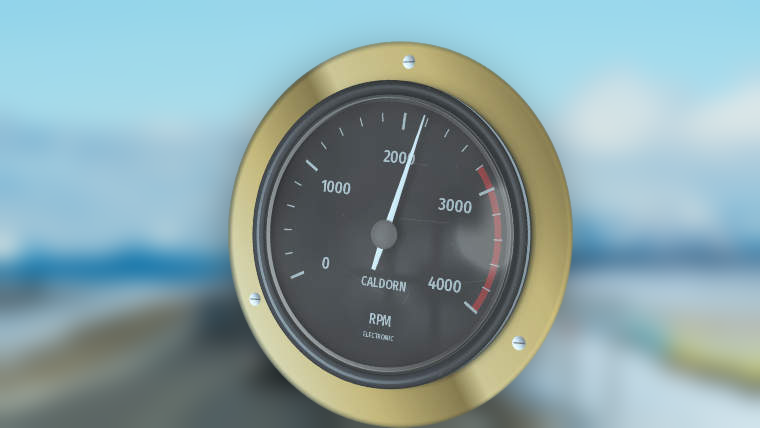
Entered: 2200 rpm
